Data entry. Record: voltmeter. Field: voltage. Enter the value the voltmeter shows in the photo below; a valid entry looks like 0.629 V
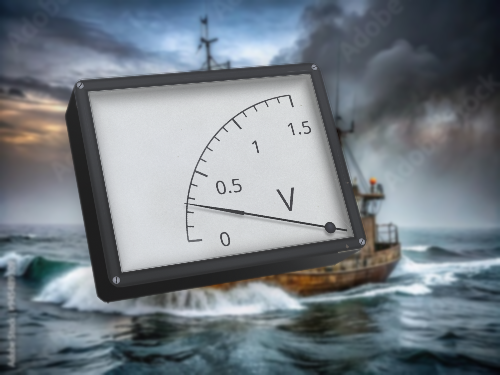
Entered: 0.25 V
